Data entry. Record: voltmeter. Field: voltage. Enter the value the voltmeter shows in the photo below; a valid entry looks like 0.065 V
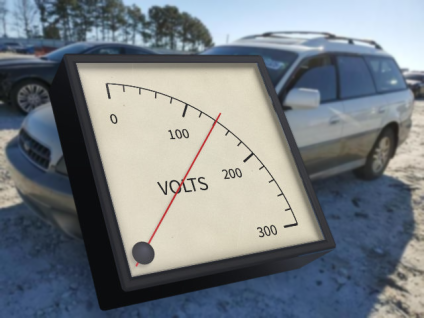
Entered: 140 V
